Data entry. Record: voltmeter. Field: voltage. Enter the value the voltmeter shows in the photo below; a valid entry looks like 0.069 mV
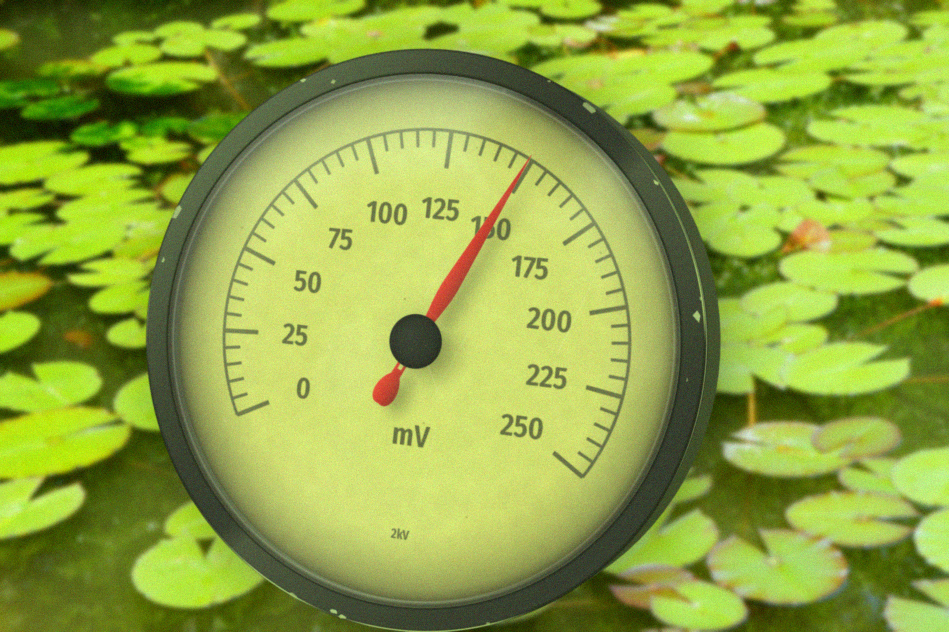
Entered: 150 mV
